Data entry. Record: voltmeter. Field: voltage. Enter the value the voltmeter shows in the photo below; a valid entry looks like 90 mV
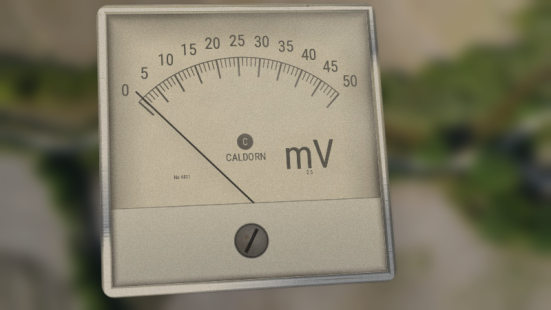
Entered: 1 mV
